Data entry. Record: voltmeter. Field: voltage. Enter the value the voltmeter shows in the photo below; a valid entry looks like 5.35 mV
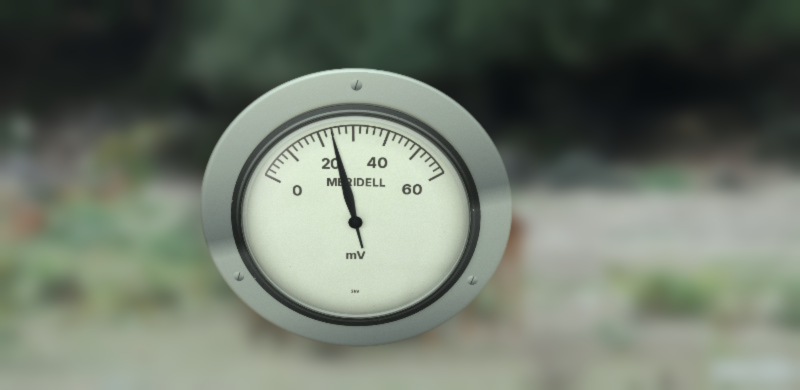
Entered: 24 mV
